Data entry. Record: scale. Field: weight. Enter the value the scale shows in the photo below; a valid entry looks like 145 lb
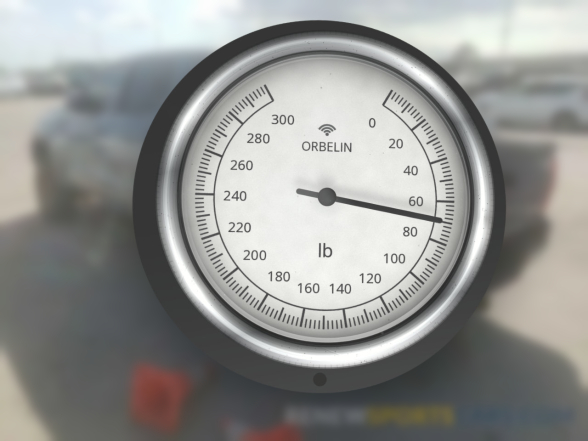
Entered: 70 lb
